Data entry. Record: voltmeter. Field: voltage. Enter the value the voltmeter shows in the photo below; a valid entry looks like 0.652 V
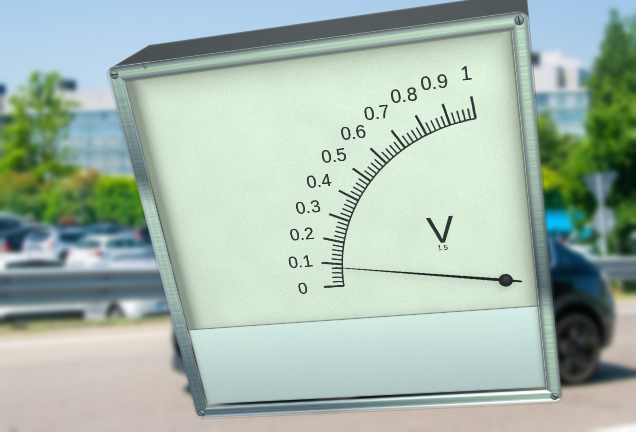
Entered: 0.1 V
